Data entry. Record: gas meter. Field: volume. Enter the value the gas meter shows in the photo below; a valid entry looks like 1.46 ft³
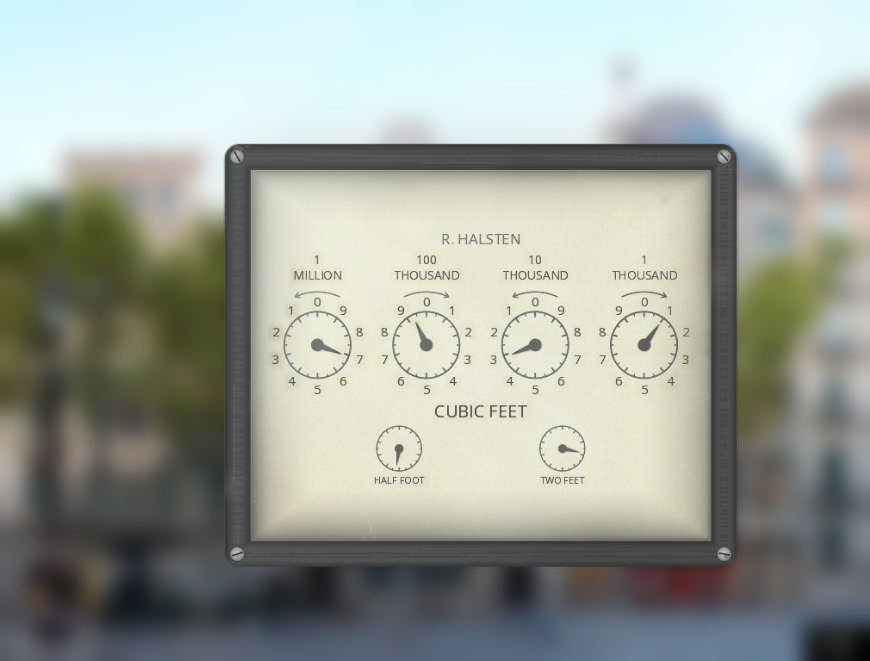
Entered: 693100 ft³
